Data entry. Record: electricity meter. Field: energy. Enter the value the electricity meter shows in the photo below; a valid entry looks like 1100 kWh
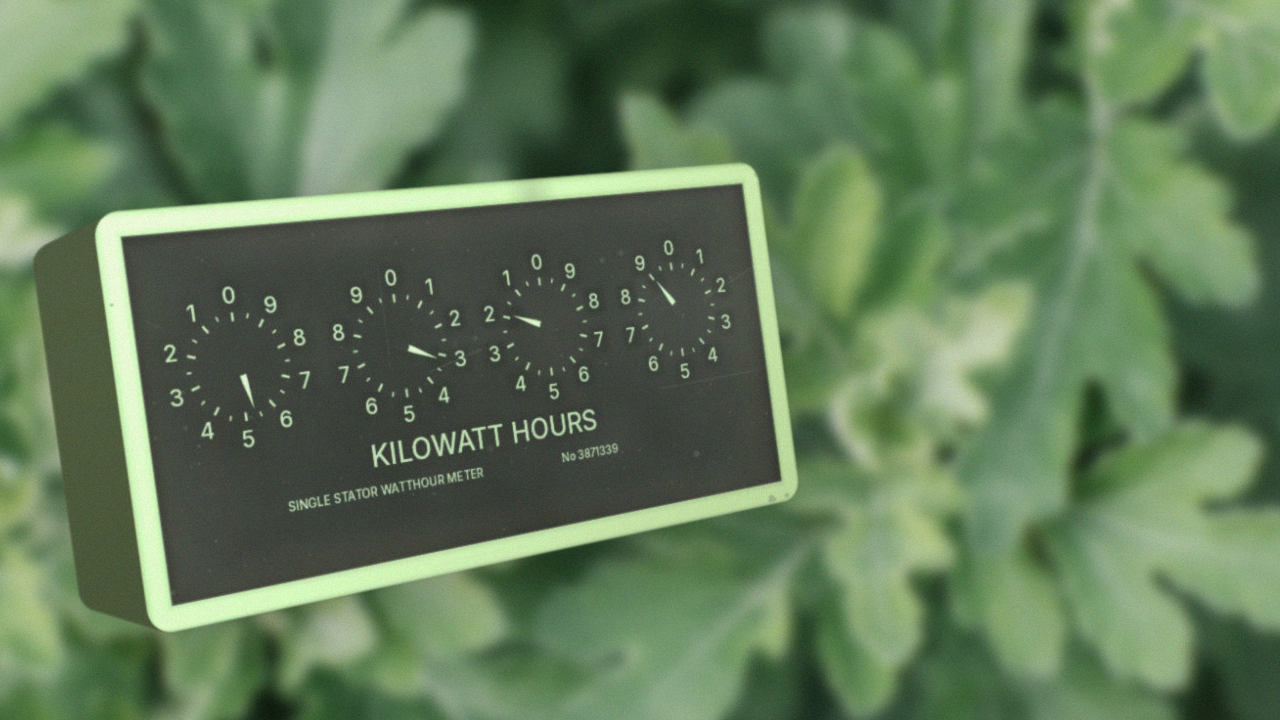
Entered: 5319 kWh
